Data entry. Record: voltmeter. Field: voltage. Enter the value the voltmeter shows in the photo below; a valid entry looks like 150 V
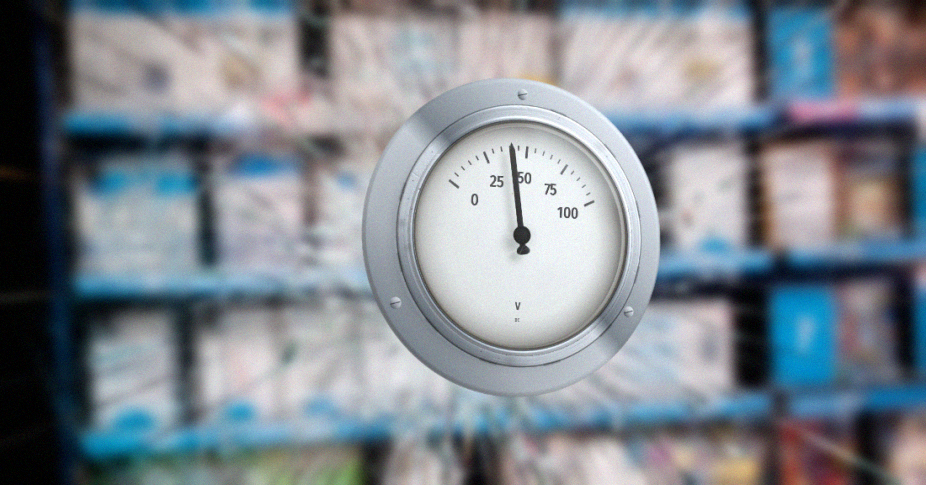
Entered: 40 V
